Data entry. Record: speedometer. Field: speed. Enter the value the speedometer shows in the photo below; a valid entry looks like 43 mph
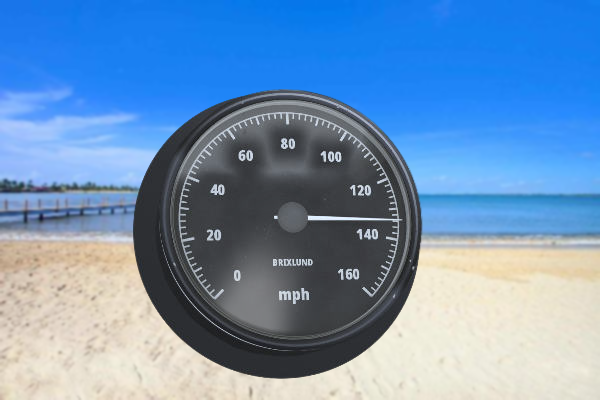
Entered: 134 mph
